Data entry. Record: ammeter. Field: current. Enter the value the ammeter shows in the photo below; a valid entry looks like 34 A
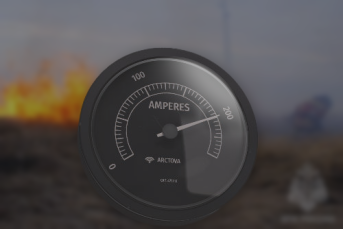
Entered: 200 A
